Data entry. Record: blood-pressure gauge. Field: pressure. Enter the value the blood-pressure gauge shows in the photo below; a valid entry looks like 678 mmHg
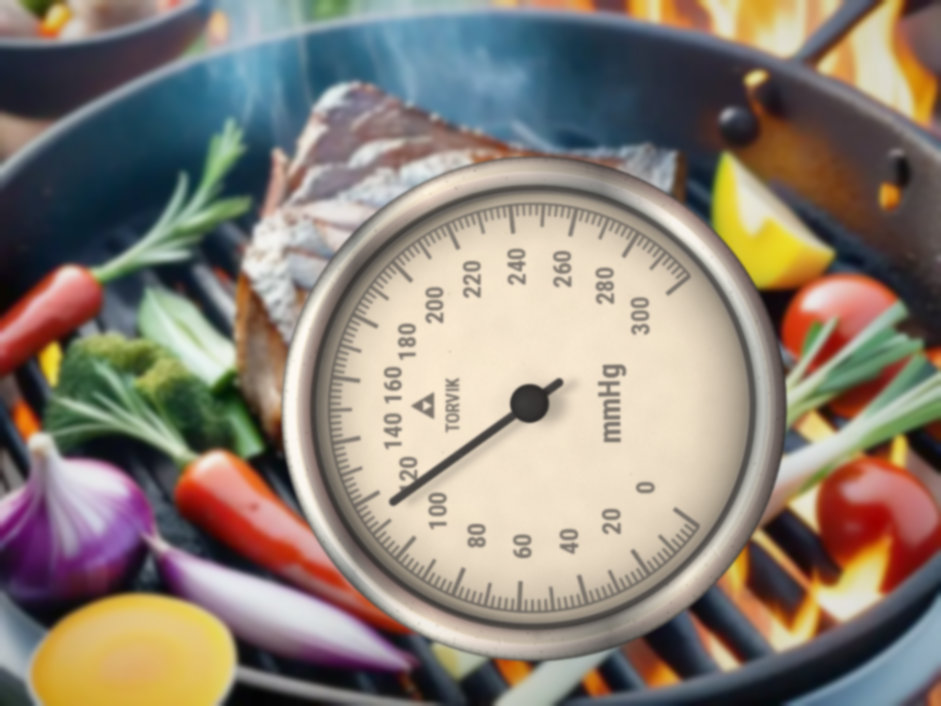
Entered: 114 mmHg
